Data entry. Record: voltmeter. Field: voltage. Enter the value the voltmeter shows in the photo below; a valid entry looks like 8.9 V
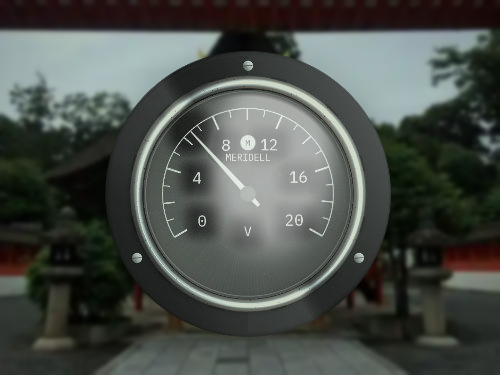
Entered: 6.5 V
